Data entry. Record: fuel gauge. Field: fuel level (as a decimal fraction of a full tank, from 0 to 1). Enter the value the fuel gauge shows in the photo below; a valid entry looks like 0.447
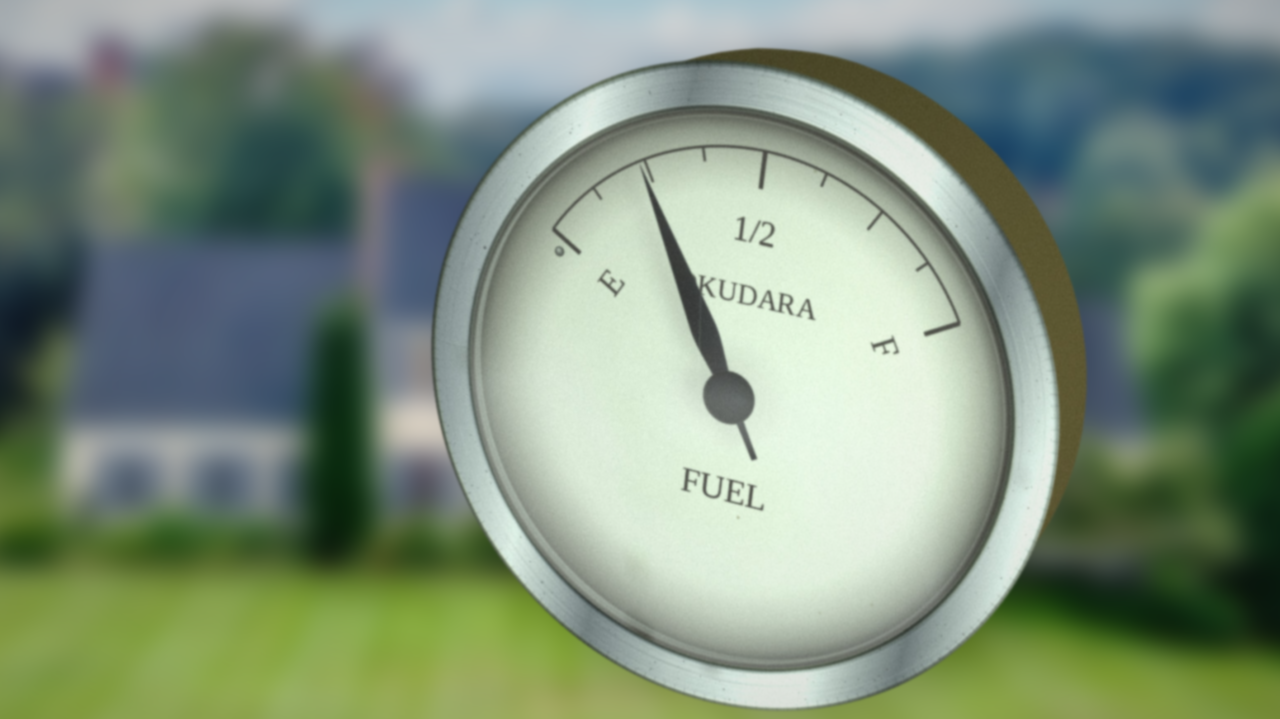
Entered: 0.25
